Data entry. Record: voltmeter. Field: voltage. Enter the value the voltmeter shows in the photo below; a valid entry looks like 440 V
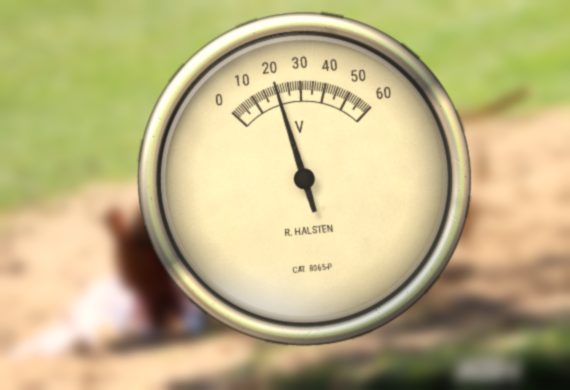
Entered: 20 V
